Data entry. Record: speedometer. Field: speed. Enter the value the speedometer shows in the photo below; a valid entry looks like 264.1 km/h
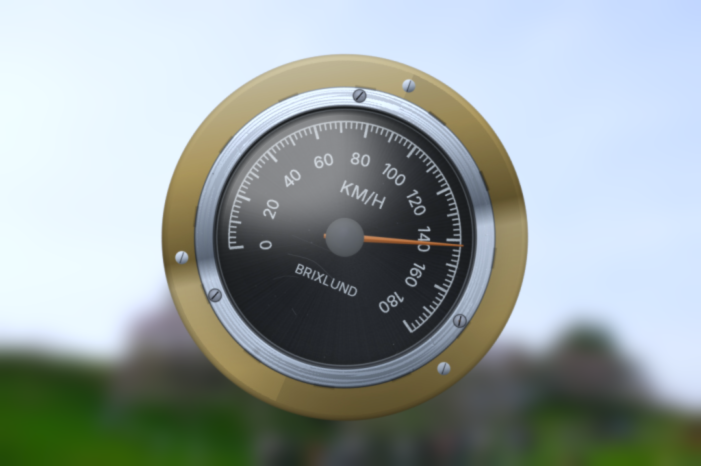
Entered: 142 km/h
